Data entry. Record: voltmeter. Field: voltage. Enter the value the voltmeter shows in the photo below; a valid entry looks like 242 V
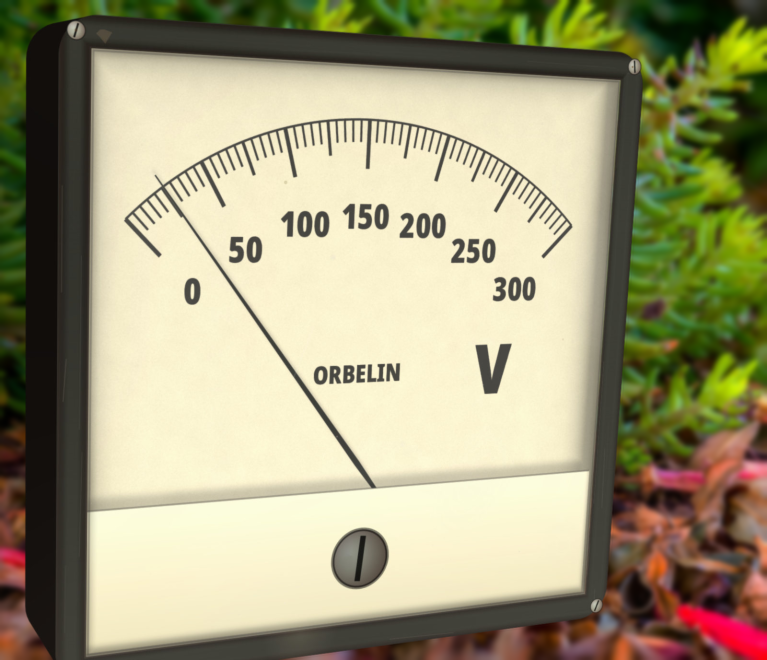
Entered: 25 V
